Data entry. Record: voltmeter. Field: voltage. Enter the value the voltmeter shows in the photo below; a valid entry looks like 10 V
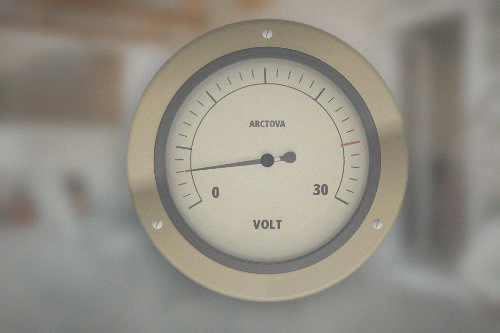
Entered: 3 V
